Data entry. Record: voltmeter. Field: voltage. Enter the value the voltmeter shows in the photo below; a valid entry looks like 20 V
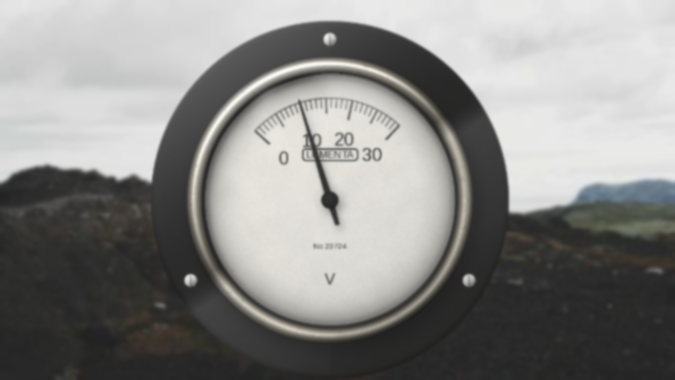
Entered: 10 V
